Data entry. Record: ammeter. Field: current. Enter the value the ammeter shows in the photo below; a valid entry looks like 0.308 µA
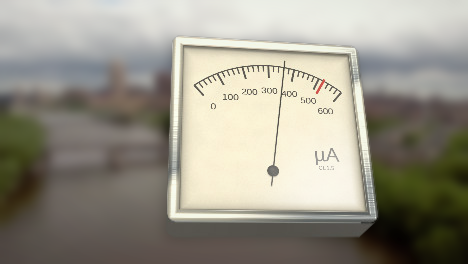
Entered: 360 µA
